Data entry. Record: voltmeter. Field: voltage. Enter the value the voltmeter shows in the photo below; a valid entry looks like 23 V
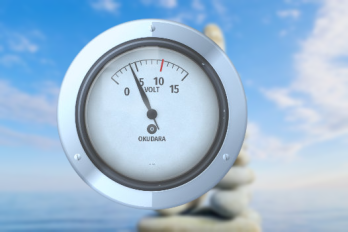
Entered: 4 V
